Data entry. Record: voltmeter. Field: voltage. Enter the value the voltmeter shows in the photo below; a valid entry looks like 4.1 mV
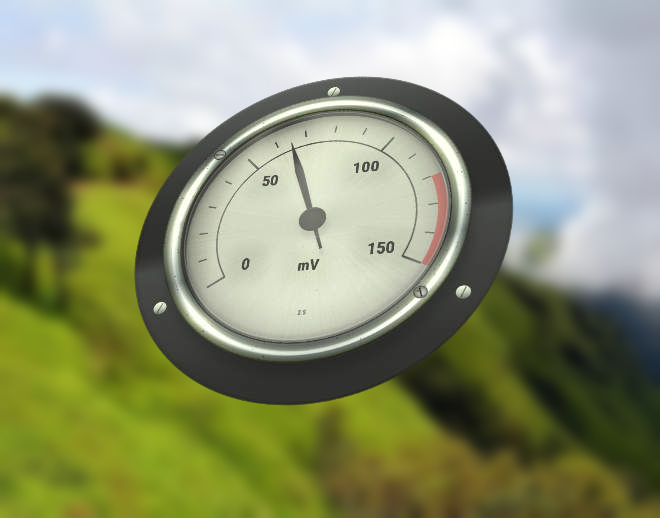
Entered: 65 mV
